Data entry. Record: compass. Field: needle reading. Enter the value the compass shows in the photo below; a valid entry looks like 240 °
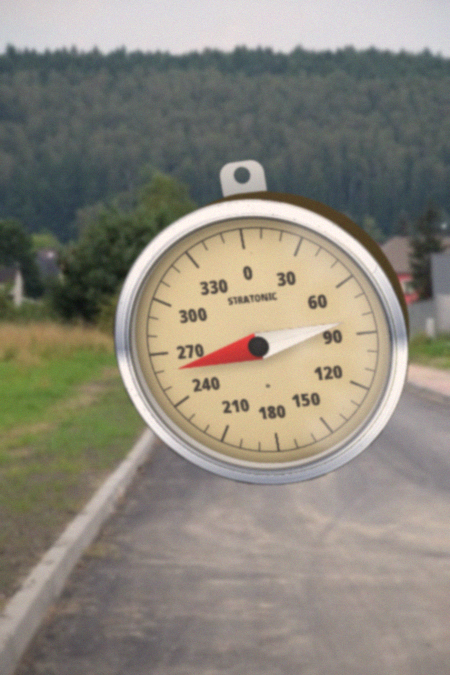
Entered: 260 °
